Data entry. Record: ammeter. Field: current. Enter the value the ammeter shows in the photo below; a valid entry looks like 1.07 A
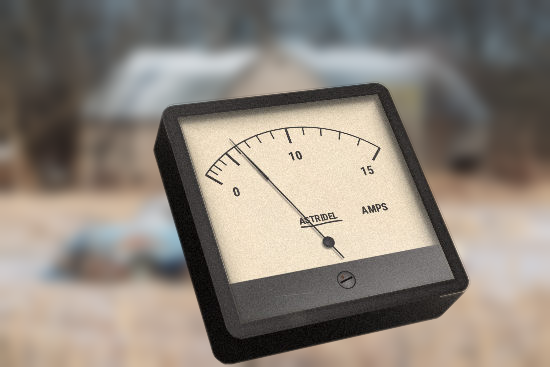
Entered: 6 A
